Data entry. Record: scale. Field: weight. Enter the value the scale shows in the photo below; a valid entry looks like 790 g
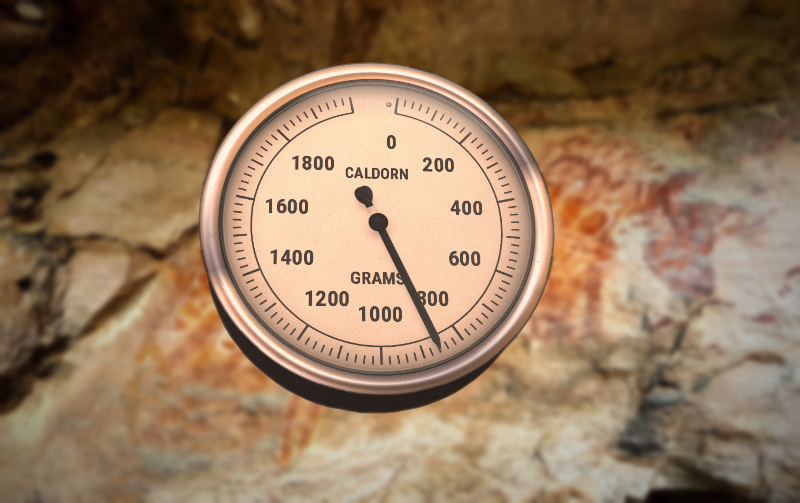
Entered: 860 g
